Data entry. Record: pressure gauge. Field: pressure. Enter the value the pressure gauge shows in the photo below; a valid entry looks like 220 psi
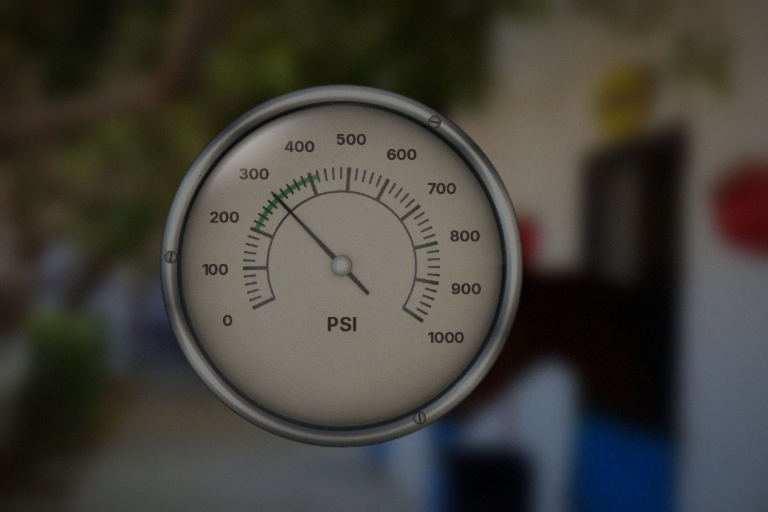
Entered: 300 psi
